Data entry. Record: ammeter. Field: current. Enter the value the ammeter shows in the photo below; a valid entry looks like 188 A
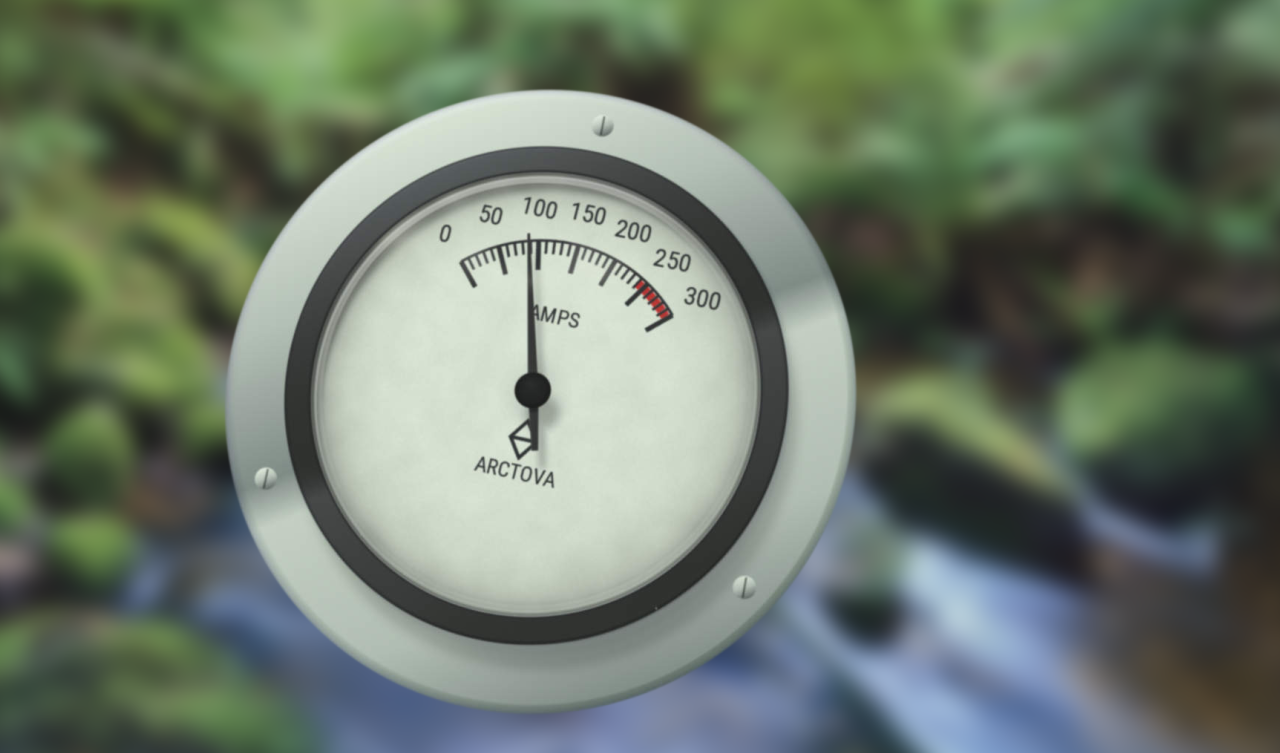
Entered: 90 A
